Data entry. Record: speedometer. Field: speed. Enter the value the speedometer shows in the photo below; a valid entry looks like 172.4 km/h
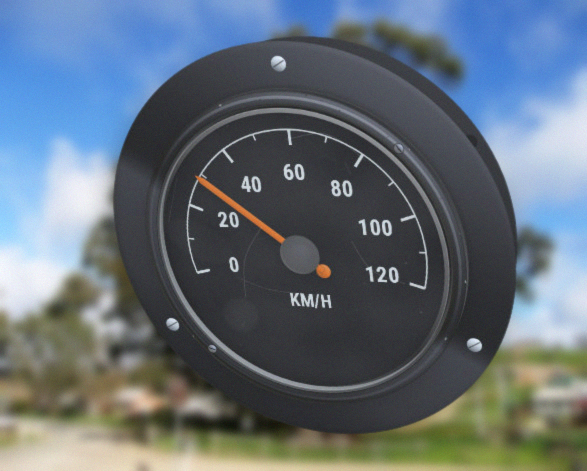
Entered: 30 km/h
